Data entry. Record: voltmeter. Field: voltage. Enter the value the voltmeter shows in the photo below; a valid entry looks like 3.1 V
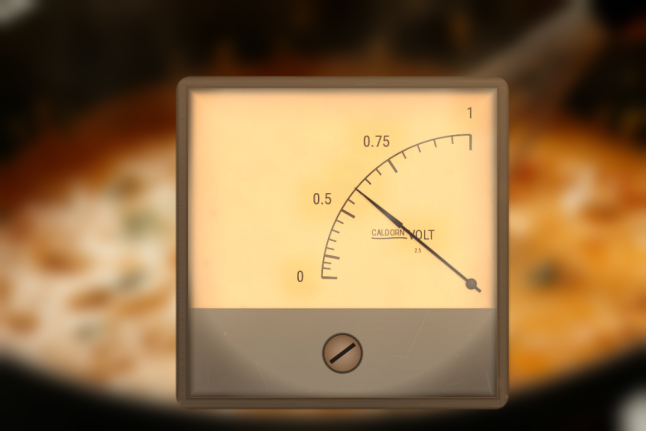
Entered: 0.6 V
